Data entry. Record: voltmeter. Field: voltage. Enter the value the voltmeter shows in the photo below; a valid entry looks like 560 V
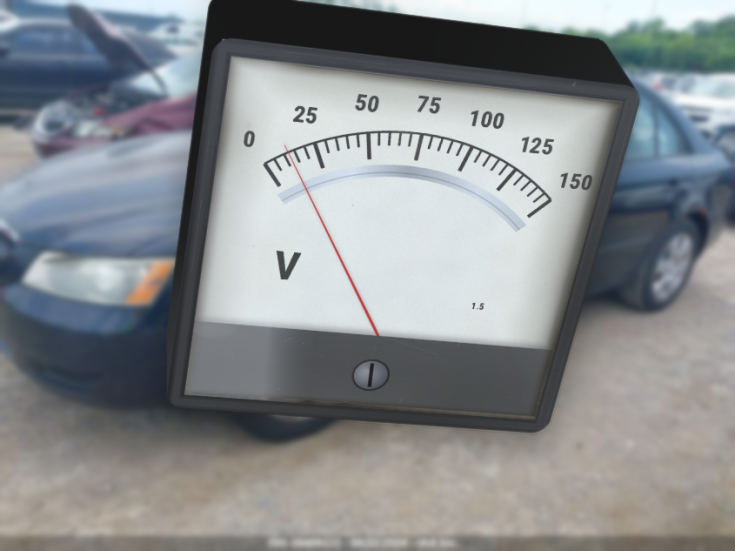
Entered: 12.5 V
